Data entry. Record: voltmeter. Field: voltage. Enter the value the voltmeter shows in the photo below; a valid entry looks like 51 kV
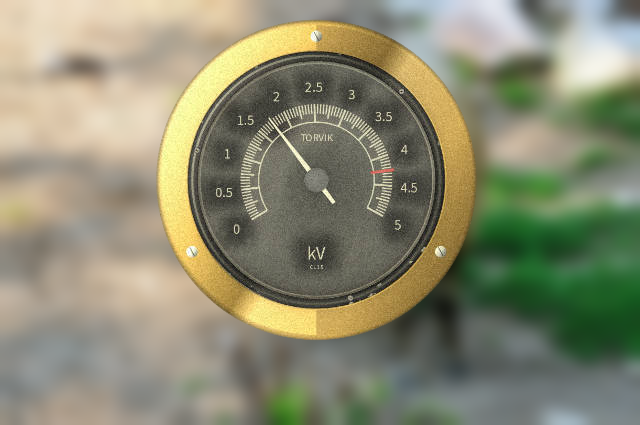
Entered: 1.75 kV
